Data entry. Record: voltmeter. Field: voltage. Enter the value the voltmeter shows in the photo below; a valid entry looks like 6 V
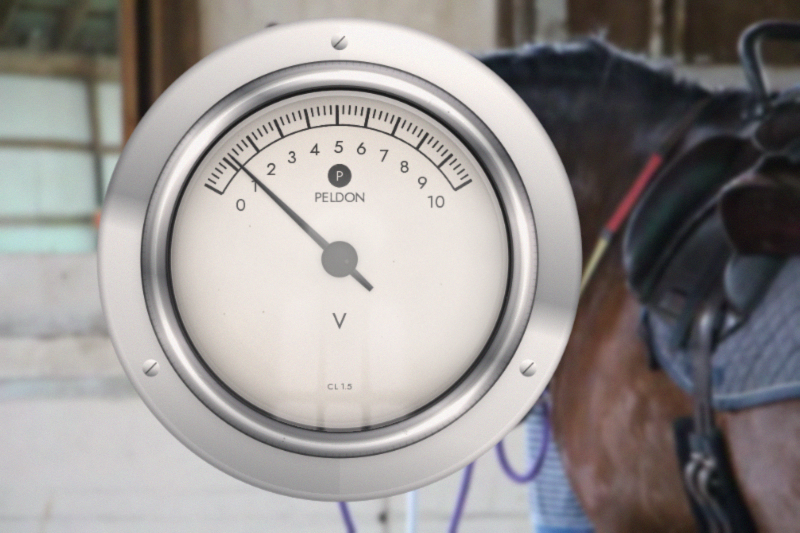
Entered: 1.2 V
